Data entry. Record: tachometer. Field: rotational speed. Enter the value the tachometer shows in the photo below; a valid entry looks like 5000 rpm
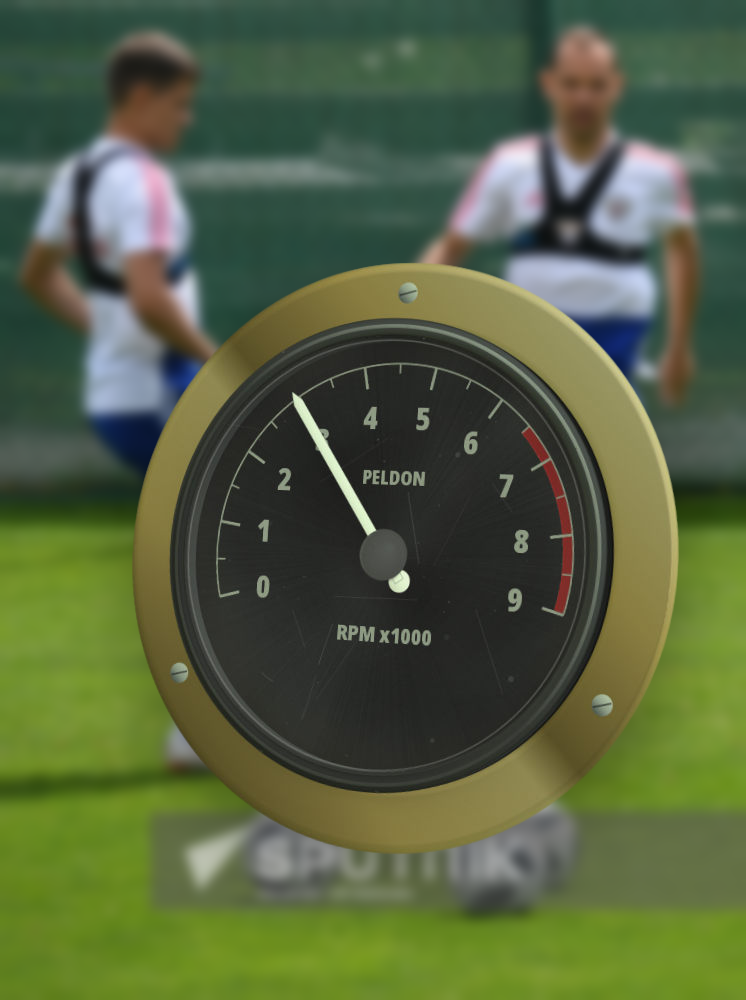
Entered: 3000 rpm
